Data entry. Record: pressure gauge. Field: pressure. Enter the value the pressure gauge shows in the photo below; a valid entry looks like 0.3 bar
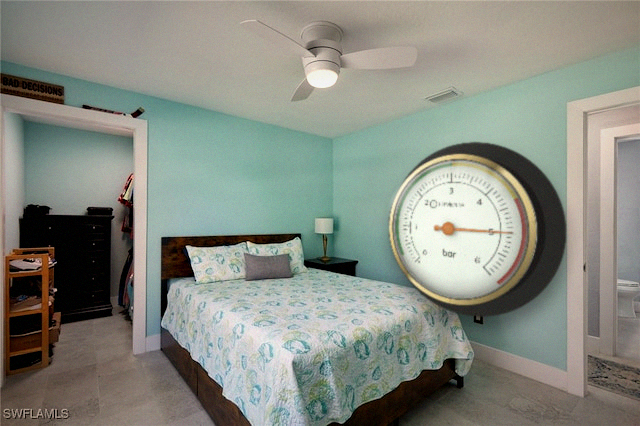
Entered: 5 bar
